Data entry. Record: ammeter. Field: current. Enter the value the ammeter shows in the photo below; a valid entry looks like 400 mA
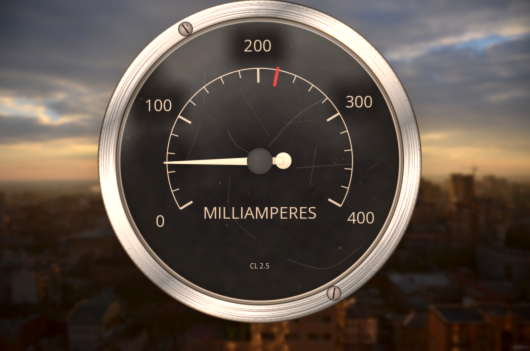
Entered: 50 mA
